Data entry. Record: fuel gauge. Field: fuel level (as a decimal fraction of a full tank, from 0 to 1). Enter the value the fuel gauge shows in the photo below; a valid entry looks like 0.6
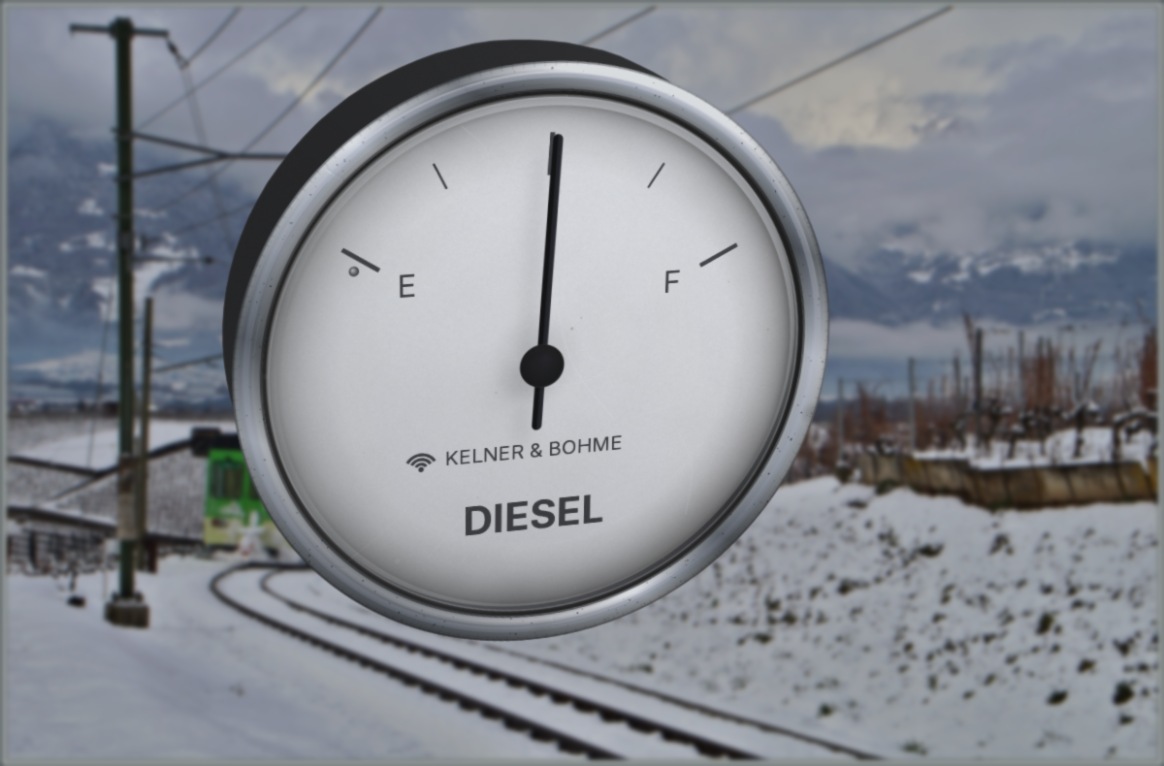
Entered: 0.5
